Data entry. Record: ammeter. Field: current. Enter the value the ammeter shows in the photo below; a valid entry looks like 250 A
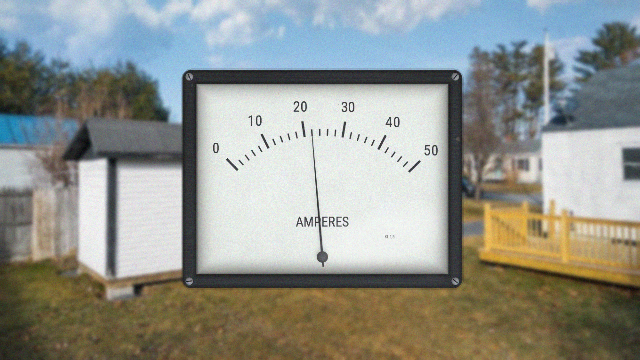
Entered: 22 A
